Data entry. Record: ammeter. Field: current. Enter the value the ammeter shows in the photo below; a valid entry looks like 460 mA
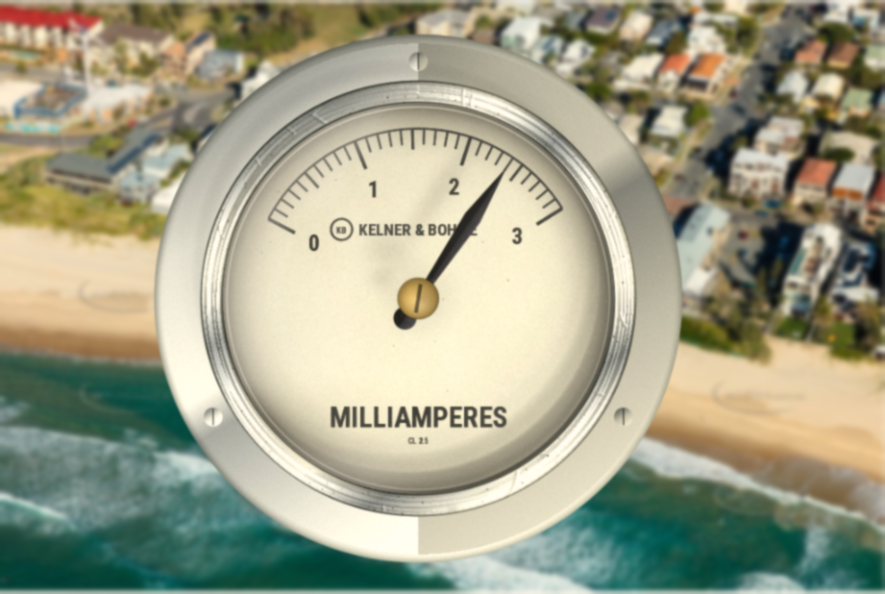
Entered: 2.4 mA
